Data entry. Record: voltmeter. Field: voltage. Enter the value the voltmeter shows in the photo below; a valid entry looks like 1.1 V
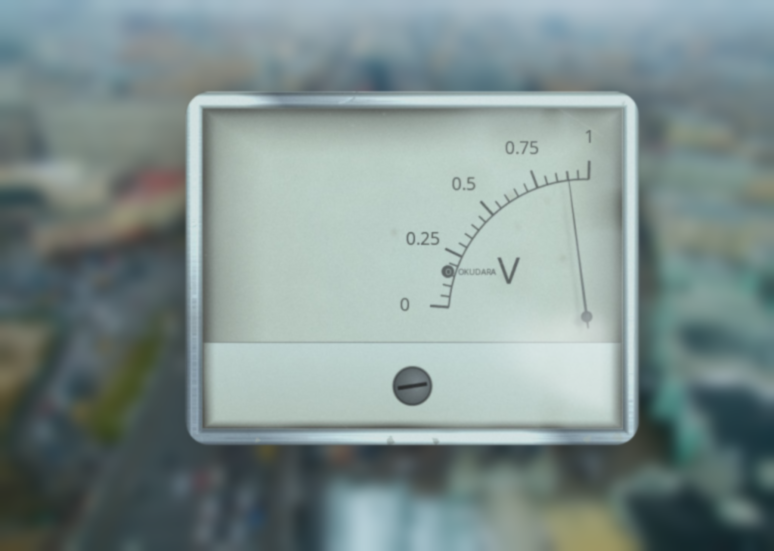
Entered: 0.9 V
